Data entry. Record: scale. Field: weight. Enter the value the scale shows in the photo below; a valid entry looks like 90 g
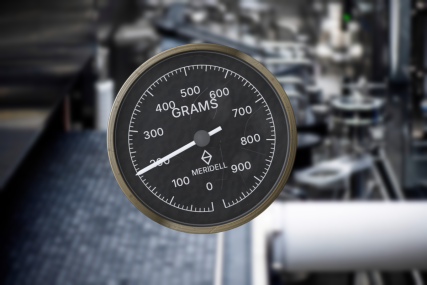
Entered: 200 g
